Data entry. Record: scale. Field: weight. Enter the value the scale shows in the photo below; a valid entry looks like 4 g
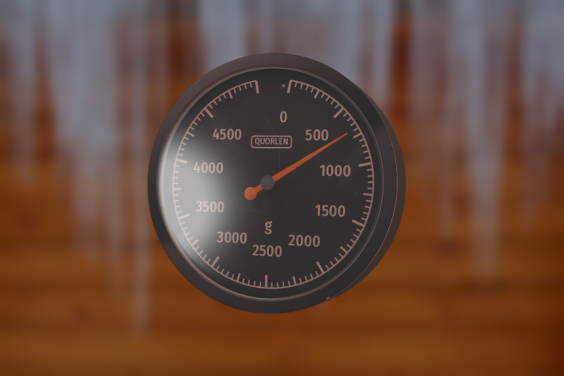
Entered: 700 g
